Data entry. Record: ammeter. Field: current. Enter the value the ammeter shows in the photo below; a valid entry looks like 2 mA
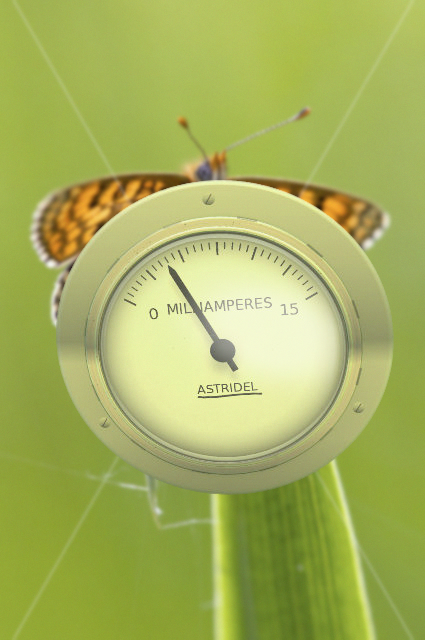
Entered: 4 mA
